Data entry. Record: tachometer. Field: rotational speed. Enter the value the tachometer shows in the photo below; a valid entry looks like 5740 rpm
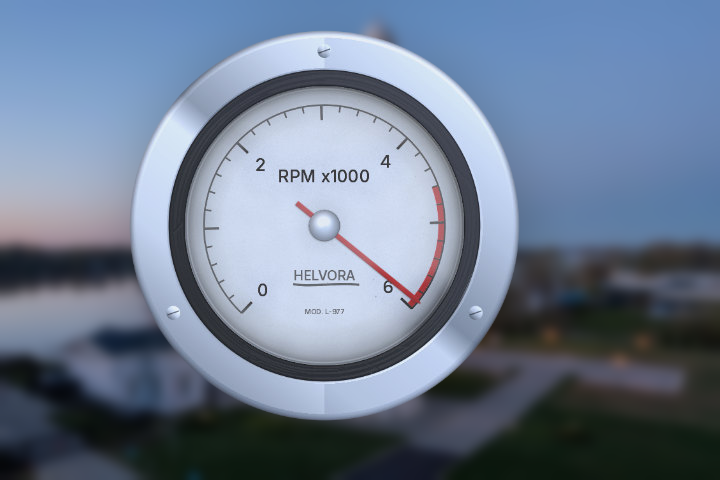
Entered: 5900 rpm
